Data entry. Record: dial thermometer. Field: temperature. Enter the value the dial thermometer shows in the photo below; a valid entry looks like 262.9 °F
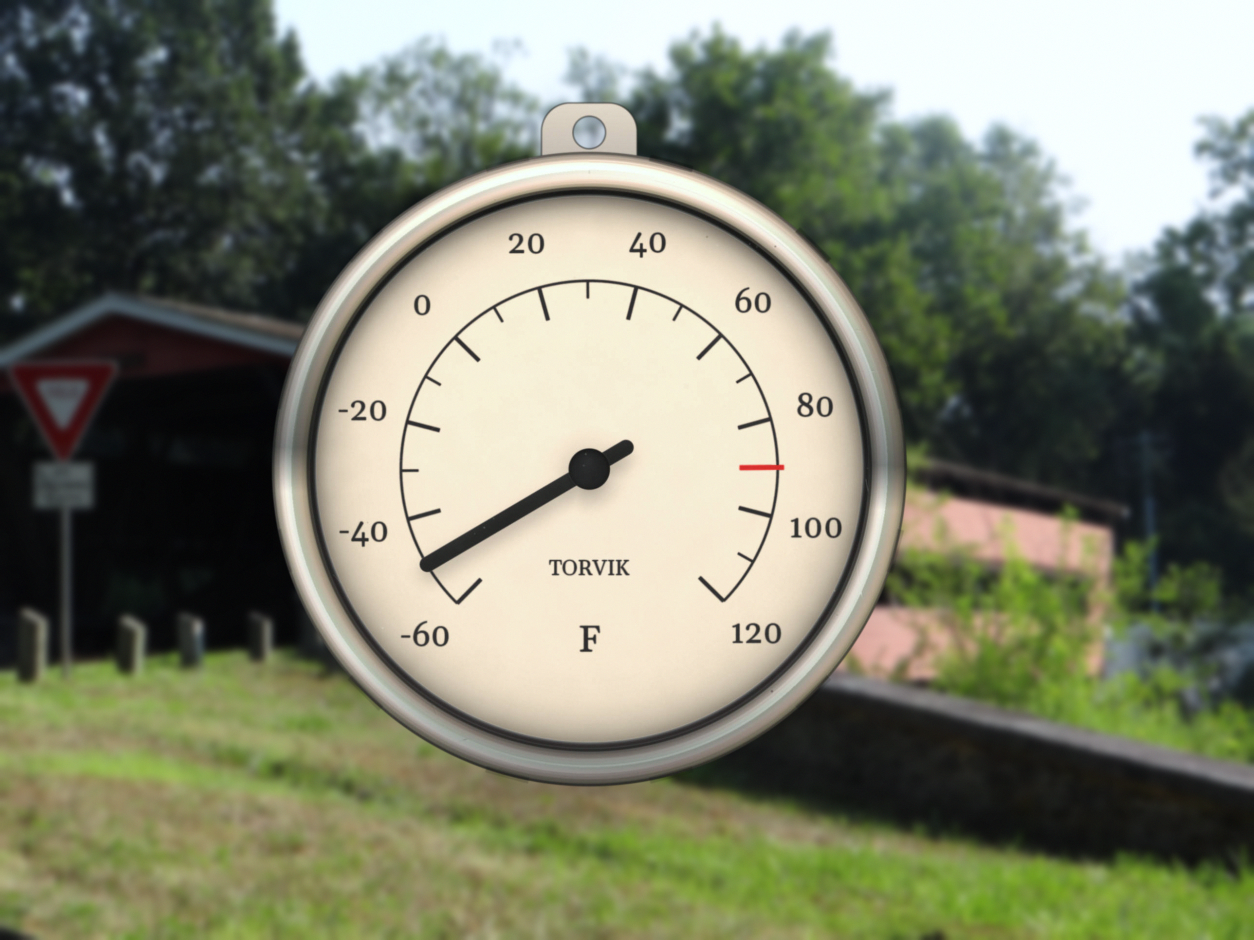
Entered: -50 °F
